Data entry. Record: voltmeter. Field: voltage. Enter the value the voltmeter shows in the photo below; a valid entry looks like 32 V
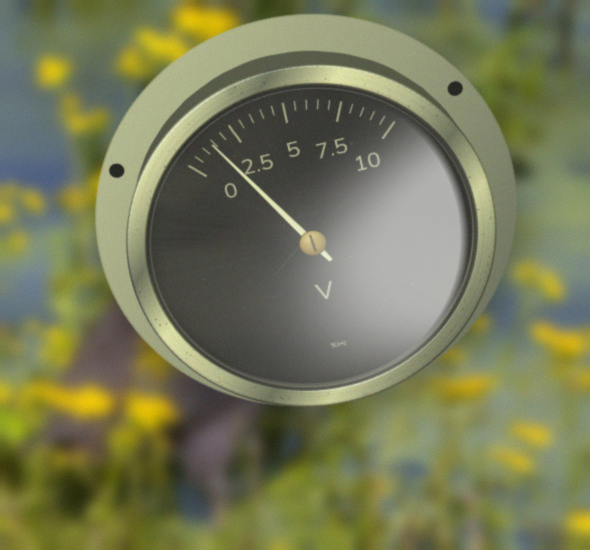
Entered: 1.5 V
